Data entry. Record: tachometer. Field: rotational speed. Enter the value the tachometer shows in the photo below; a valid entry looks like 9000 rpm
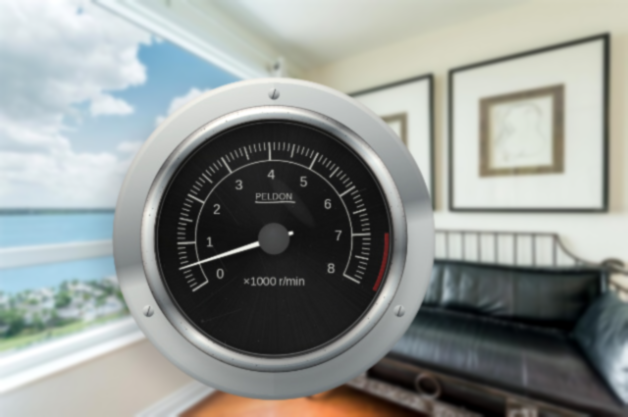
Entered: 500 rpm
